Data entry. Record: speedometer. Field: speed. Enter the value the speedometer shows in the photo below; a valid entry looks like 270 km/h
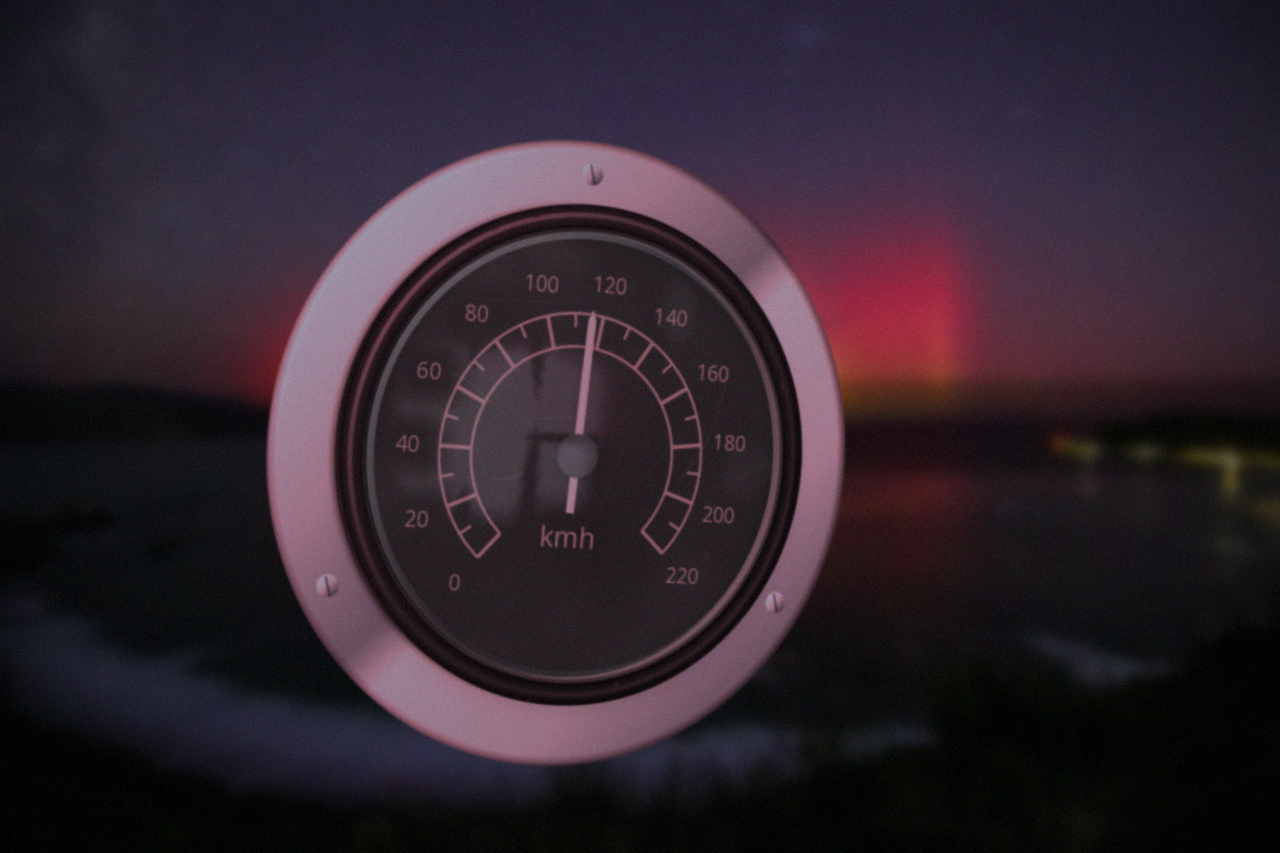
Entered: 115 km/h
